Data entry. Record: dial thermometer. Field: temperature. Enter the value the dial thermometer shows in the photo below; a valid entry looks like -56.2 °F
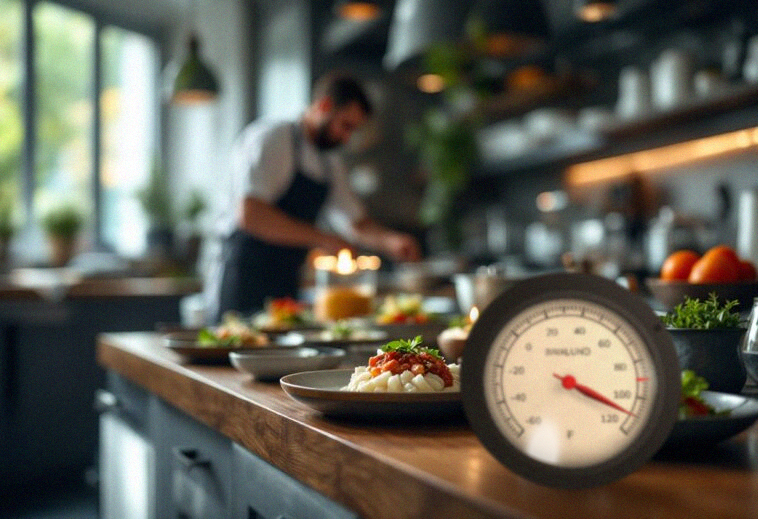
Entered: 110 °F
